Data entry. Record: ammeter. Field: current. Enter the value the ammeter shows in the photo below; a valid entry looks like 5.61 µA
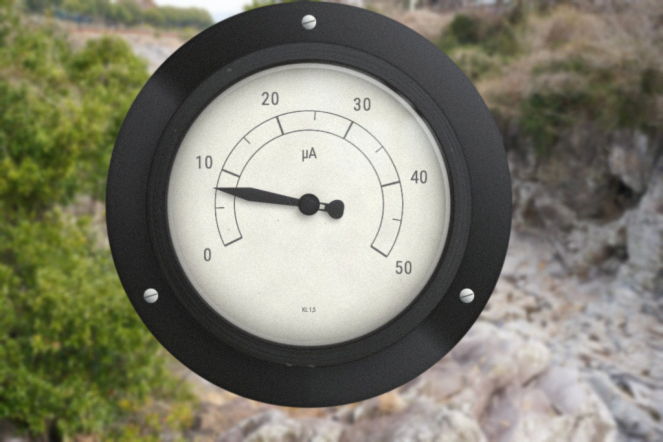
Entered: 7.5 µA
